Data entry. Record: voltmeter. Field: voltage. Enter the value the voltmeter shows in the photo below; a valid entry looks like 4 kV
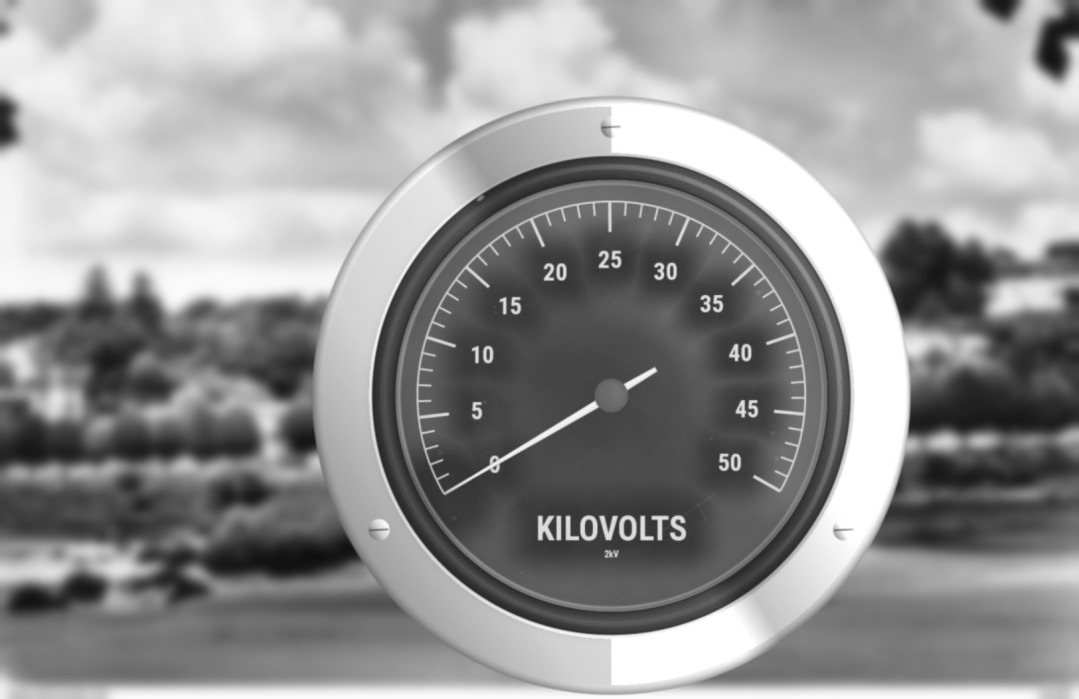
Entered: 0 kV
